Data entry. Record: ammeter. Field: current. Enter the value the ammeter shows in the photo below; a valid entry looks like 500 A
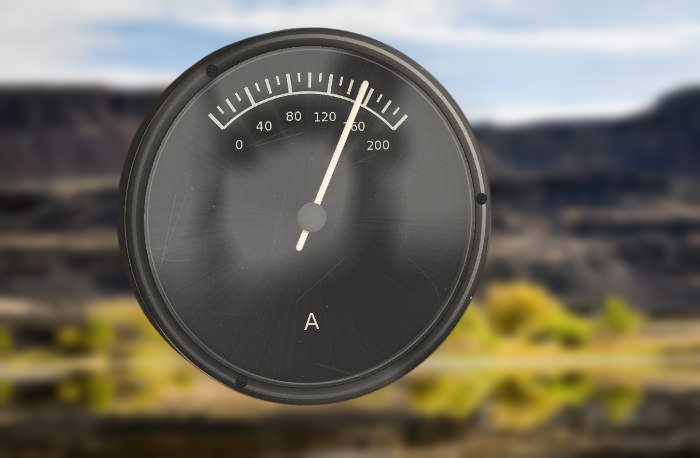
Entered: 150 A
